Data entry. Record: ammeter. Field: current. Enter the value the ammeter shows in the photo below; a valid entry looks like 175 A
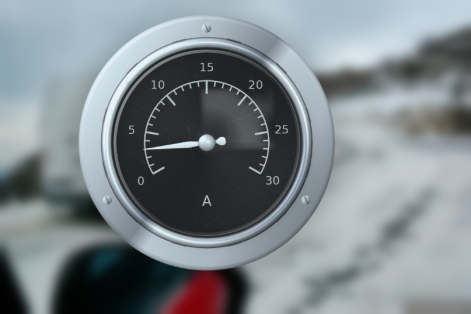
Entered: 3 A
